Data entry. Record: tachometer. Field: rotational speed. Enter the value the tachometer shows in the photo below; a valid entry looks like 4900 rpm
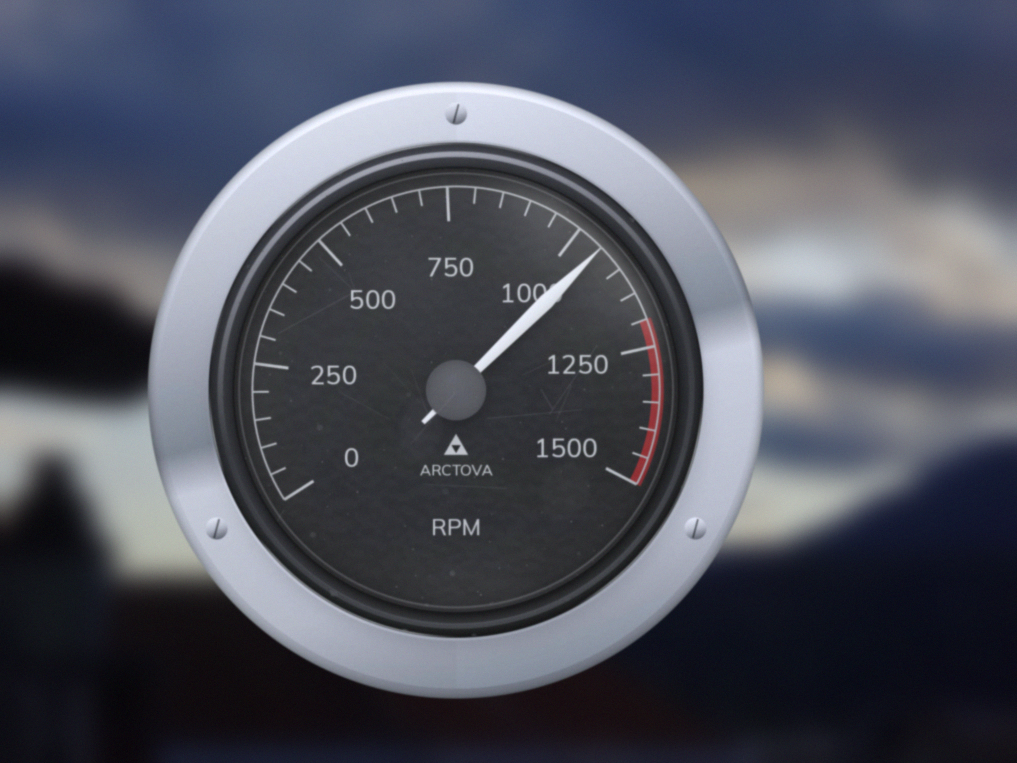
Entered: 1050 rpm
